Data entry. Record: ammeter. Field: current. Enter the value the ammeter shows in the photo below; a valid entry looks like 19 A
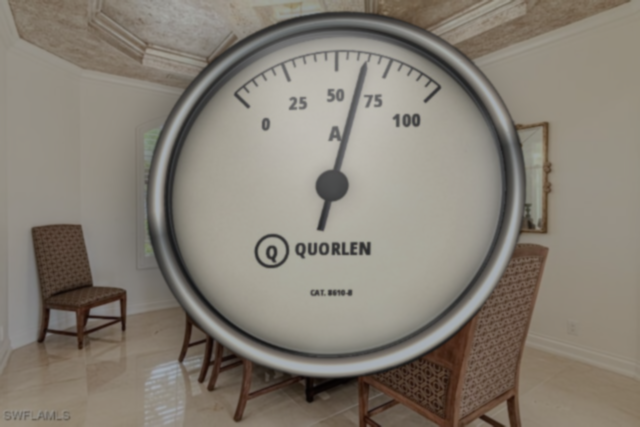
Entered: 65 A
